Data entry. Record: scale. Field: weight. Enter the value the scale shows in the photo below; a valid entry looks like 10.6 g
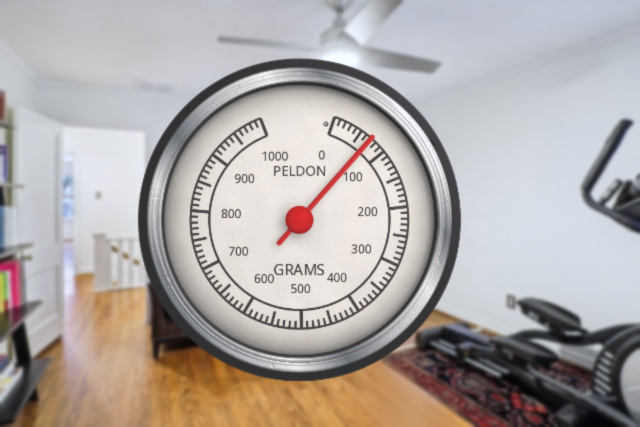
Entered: 70 g
